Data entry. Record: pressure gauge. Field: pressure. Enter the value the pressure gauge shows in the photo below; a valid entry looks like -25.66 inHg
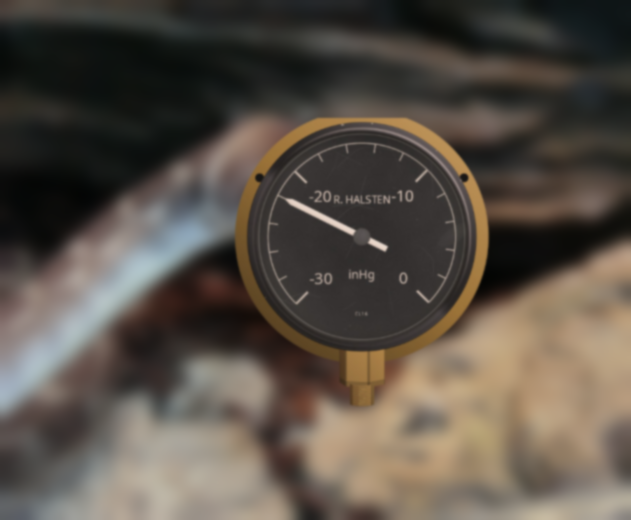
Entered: -22 inHg
